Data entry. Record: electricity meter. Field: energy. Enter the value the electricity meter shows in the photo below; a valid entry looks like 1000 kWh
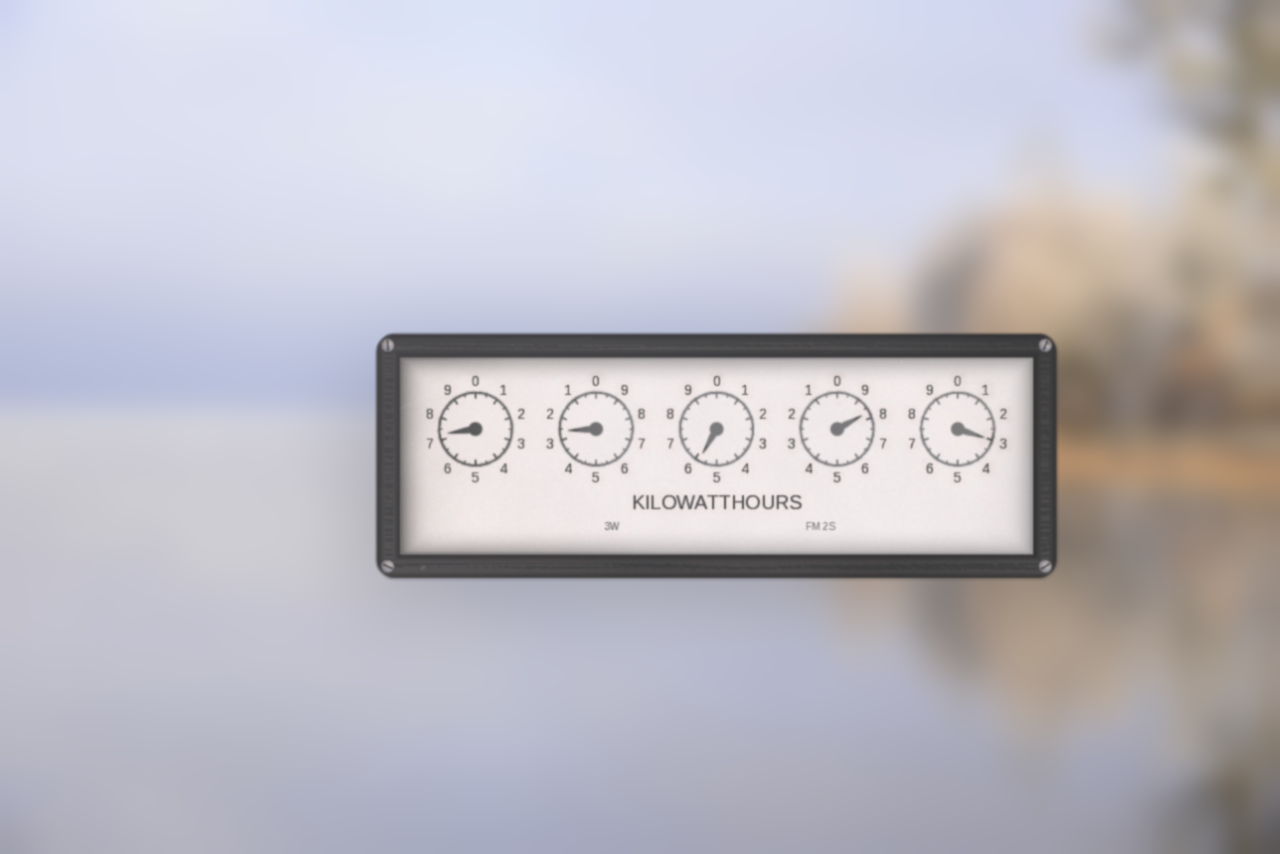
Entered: 72583 kWh
